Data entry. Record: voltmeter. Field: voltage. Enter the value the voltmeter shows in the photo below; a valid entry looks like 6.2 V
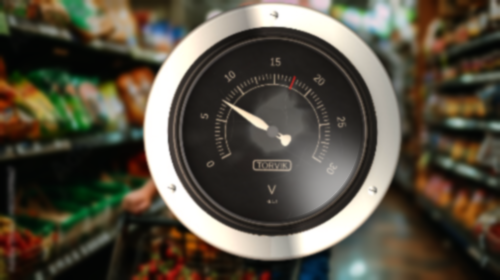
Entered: 7.5 V
